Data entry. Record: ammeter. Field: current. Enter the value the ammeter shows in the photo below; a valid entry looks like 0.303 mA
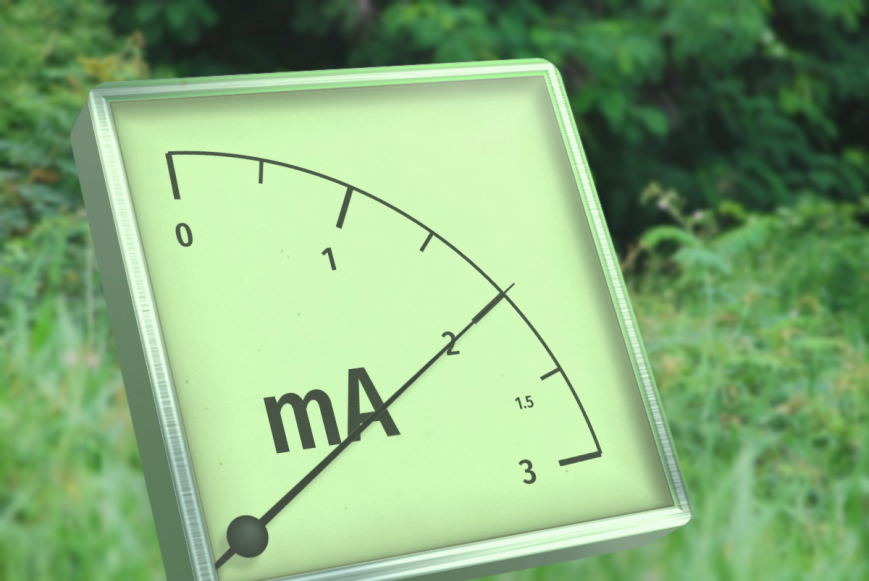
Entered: 2 mA
